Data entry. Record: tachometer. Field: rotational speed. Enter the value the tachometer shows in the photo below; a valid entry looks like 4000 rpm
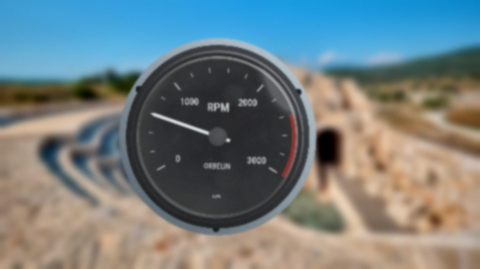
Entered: 600 rpm
